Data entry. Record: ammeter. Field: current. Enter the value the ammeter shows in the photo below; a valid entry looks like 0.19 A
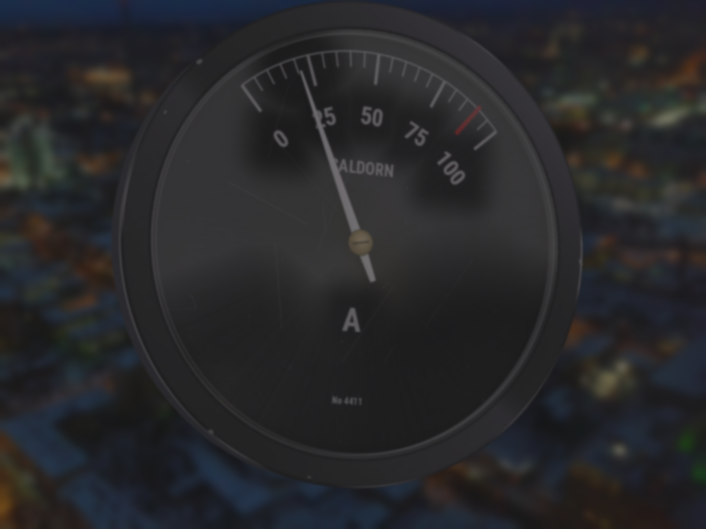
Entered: 20 A
